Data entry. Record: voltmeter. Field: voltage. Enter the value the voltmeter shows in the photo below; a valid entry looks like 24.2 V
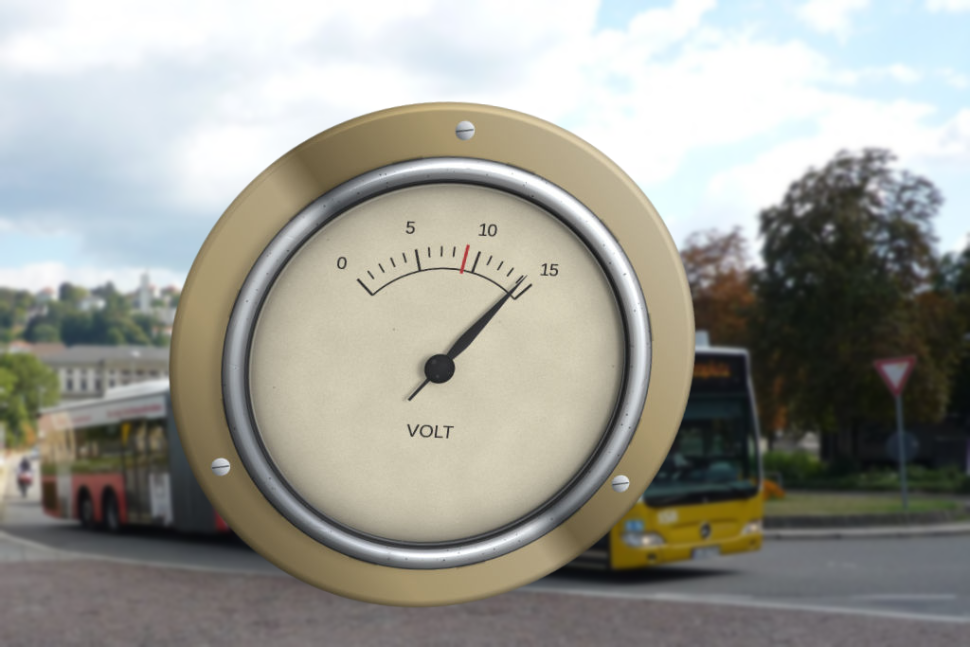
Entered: 14 V
